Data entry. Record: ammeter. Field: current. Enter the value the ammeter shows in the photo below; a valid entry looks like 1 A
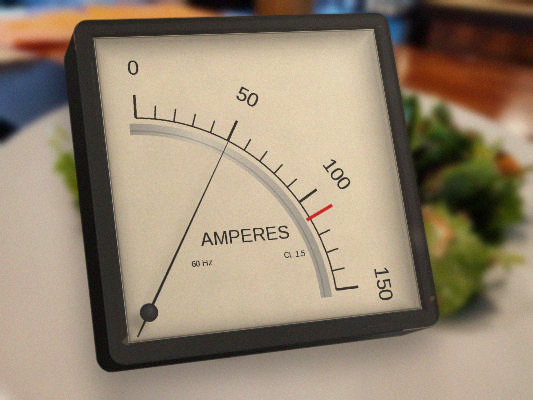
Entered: 50 A
